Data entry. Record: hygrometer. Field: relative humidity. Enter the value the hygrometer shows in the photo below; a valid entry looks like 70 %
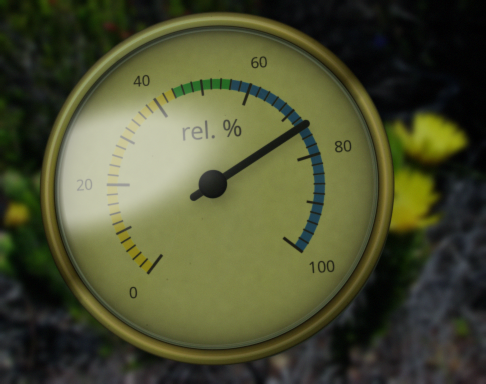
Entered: 74 %
